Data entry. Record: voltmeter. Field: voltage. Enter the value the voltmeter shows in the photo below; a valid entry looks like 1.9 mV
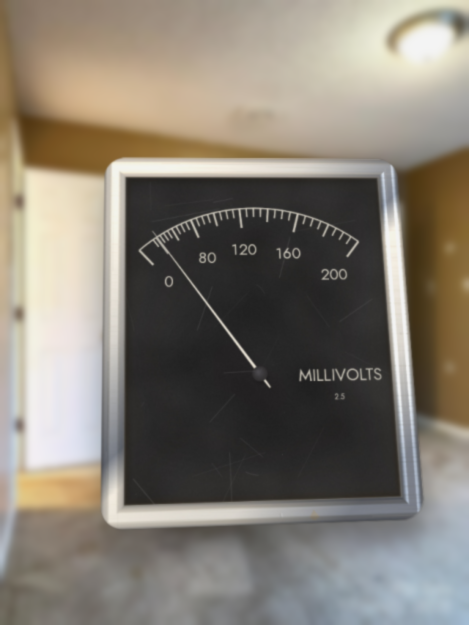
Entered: 40 mV
